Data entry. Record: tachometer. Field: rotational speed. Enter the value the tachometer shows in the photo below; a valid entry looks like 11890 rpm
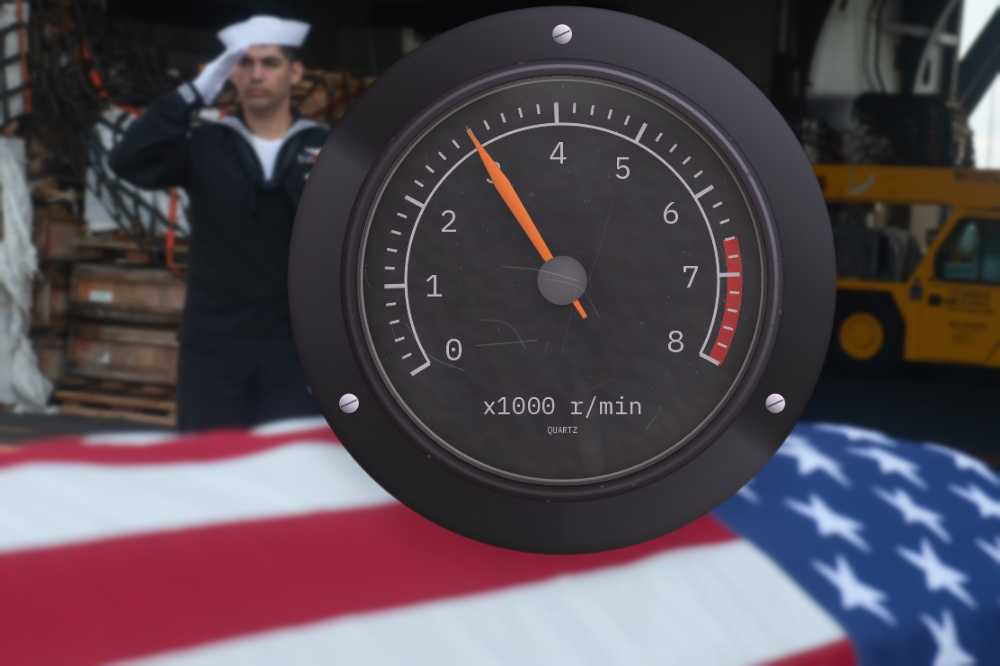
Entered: 3000 rpm
